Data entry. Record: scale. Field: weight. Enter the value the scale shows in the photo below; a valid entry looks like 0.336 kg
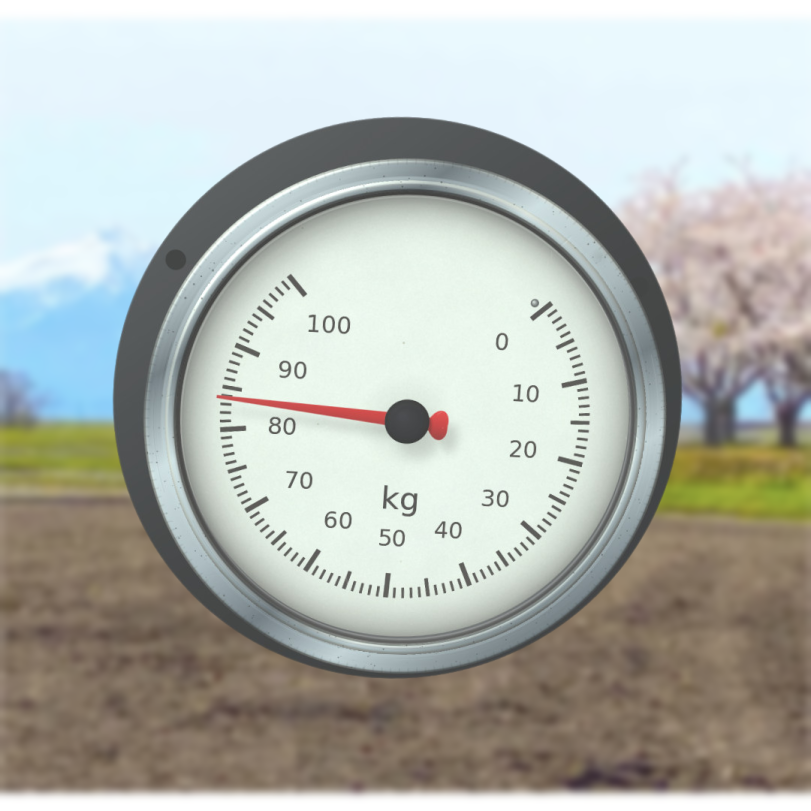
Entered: 84 kg
